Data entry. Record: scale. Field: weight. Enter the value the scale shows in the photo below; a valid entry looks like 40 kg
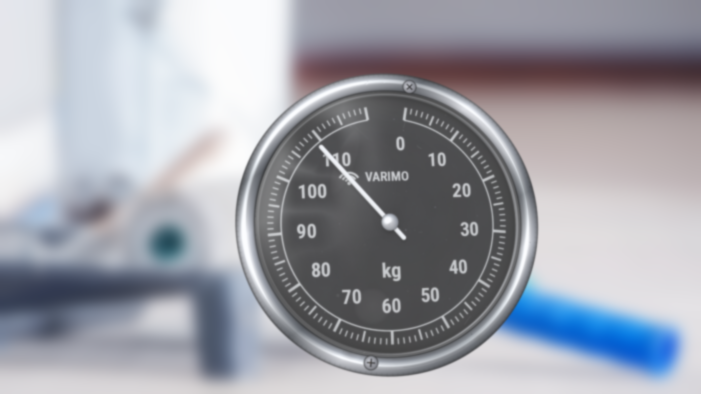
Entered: 109 kg
